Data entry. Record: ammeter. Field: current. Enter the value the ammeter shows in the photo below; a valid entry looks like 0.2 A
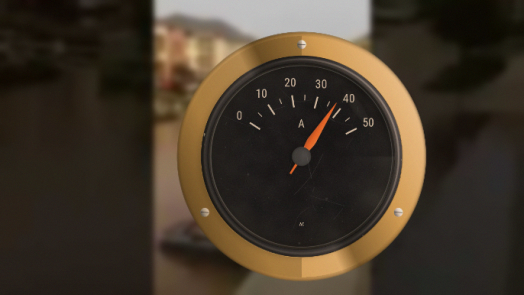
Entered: 37.5 A
